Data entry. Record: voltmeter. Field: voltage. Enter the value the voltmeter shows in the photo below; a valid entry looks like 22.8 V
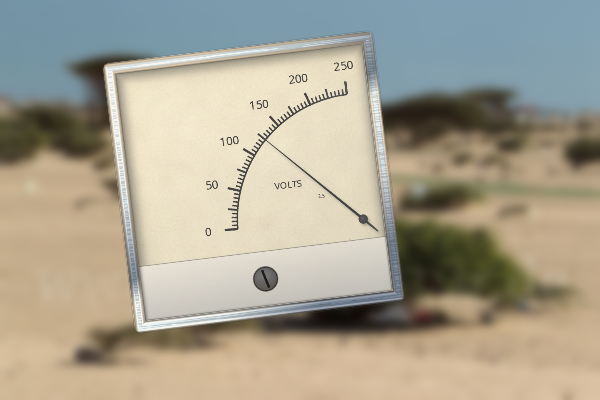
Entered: 125 V
